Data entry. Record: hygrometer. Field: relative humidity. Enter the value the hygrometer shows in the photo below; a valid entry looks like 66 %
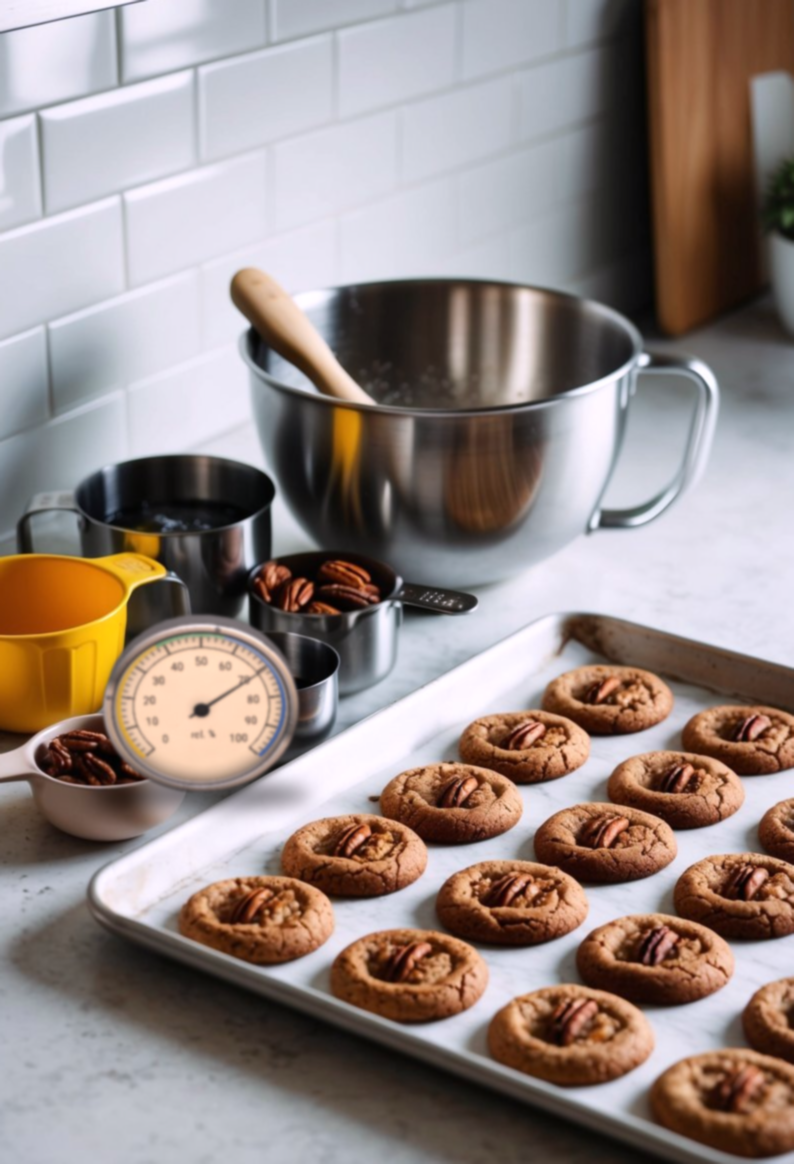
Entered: 70 %
